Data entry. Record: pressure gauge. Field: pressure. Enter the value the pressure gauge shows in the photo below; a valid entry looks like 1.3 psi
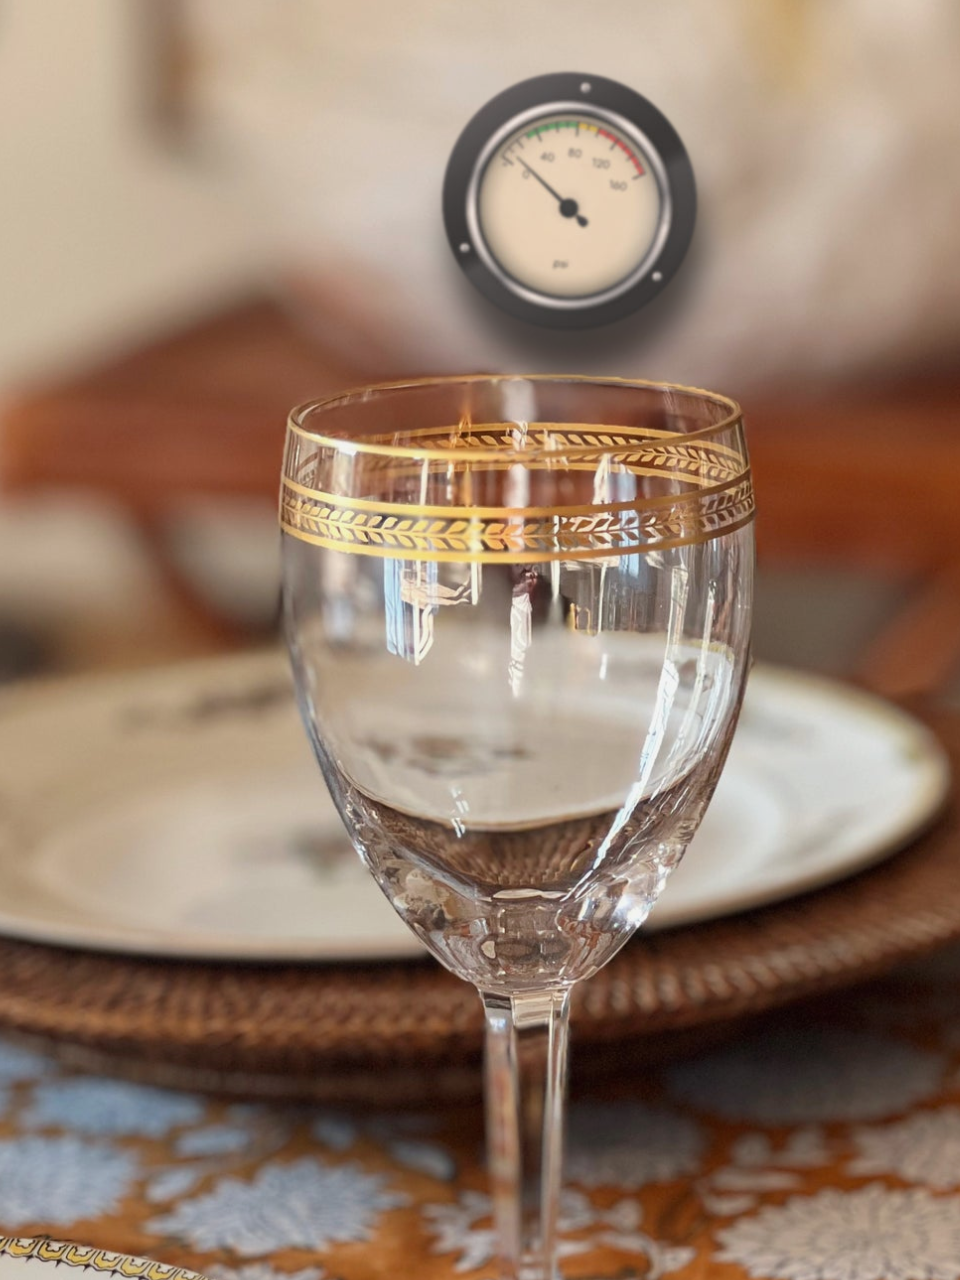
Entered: 10 psi
